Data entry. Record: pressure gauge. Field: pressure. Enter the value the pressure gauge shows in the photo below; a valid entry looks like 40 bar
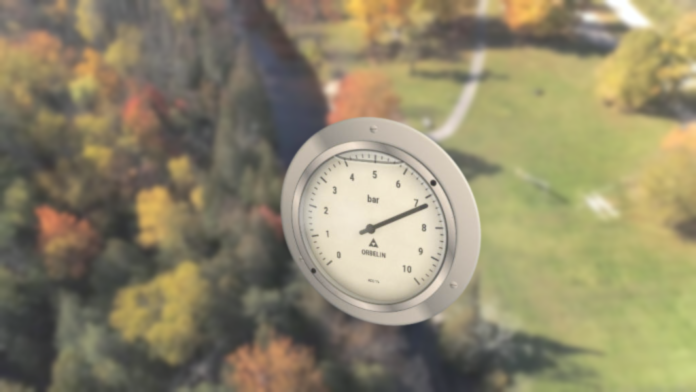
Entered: 7.2 bar
